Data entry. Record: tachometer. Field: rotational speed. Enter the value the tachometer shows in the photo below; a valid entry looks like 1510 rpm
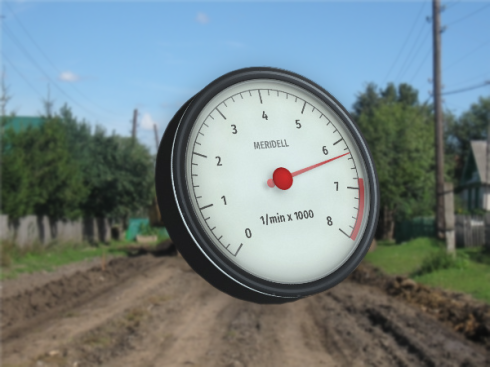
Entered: 6300 rpm
